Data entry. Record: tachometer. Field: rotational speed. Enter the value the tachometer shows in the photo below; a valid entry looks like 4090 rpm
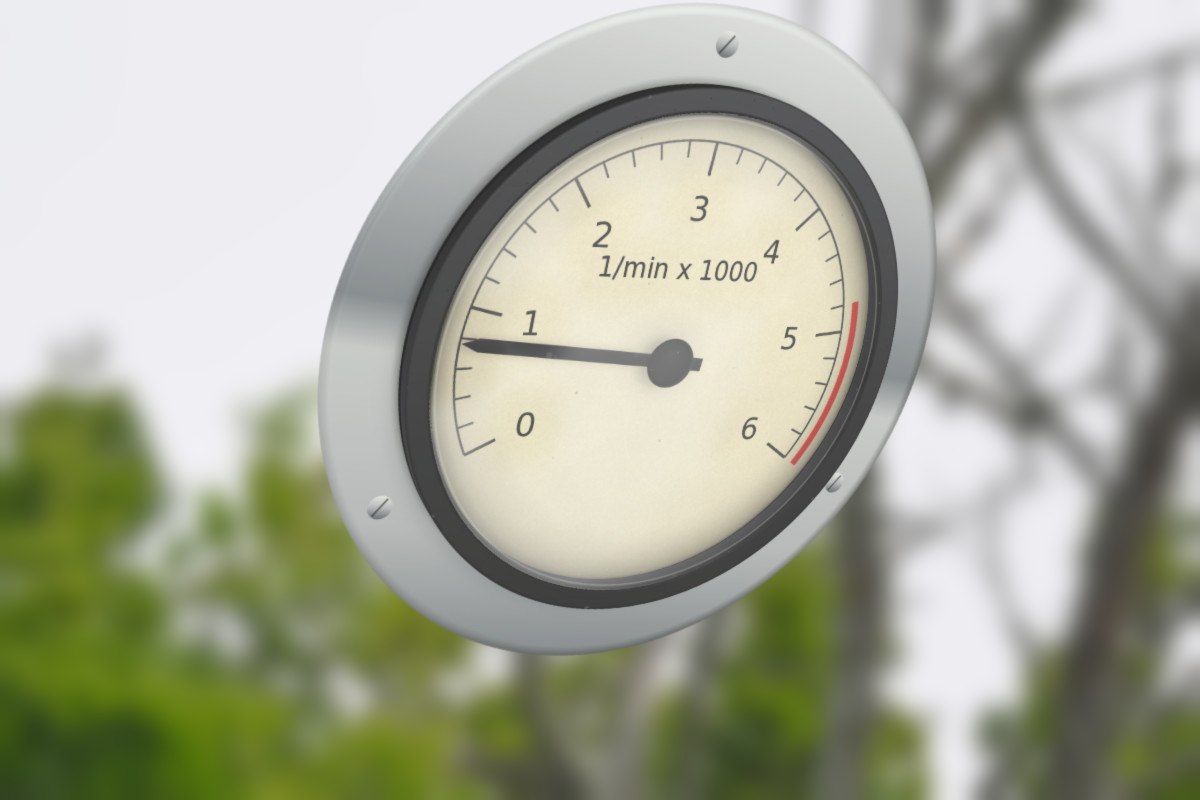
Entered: 800 rpm
